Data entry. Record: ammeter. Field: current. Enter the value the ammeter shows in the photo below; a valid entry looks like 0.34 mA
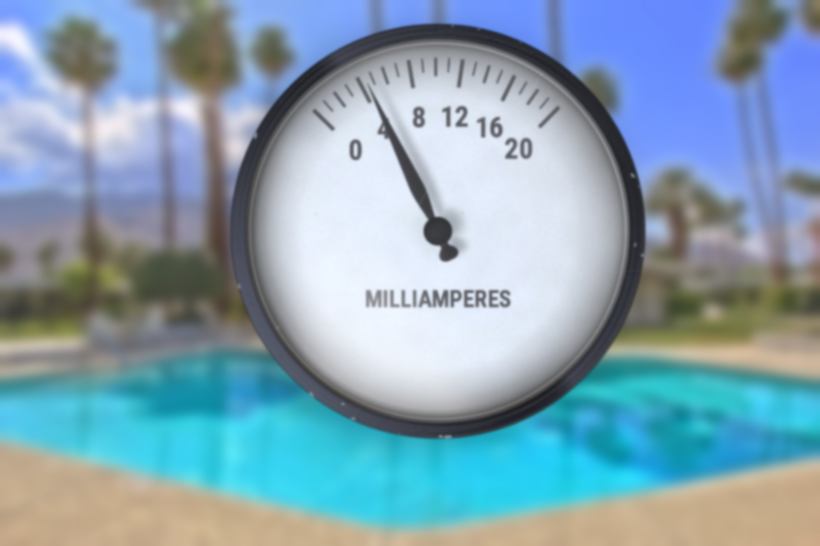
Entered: 4.5 mA
